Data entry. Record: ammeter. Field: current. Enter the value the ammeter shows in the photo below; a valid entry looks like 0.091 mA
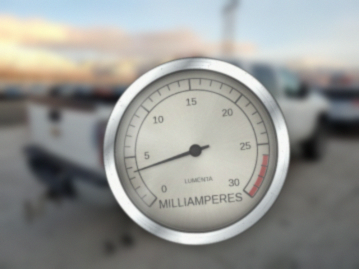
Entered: 3.5 mA
